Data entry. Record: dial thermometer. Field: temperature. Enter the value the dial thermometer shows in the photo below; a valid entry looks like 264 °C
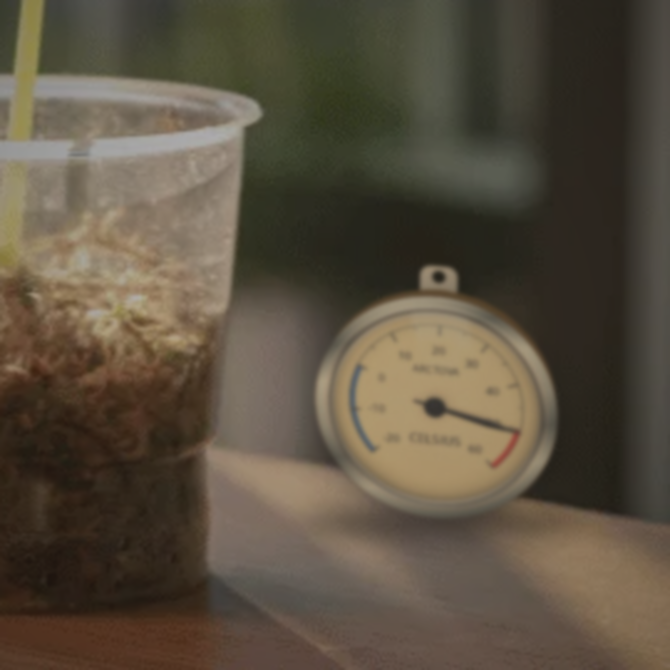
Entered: 50 °C
